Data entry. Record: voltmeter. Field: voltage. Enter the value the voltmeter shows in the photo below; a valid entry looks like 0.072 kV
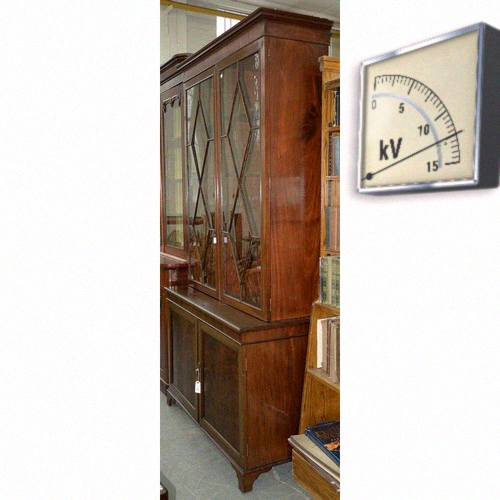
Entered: 12.5 kV
